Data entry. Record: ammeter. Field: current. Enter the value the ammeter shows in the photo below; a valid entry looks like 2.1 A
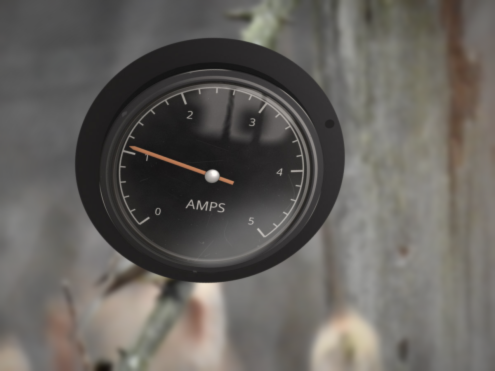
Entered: 1.1 A
